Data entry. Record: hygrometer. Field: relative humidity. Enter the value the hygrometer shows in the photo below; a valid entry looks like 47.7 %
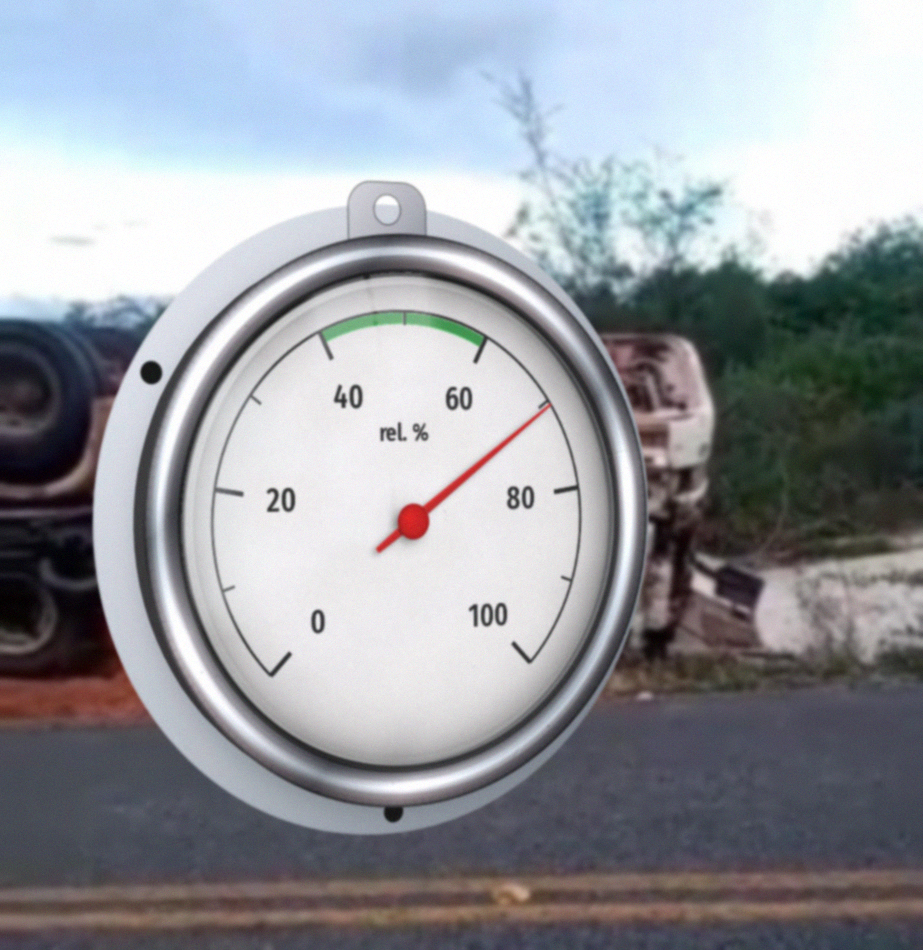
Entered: 70 %
